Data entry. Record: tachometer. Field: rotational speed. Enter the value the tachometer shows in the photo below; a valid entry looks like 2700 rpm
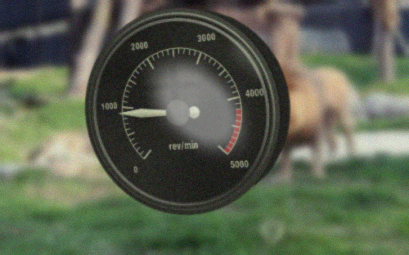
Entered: 900 rpm
